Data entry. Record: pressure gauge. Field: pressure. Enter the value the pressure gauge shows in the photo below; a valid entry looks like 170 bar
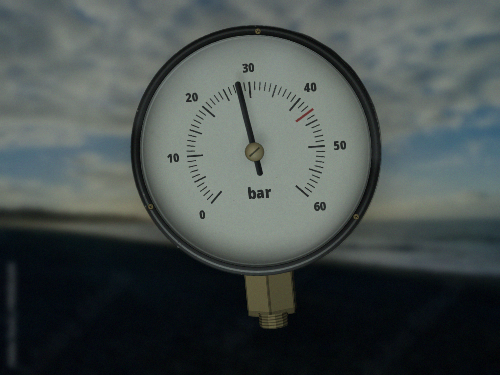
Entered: 28 bar
